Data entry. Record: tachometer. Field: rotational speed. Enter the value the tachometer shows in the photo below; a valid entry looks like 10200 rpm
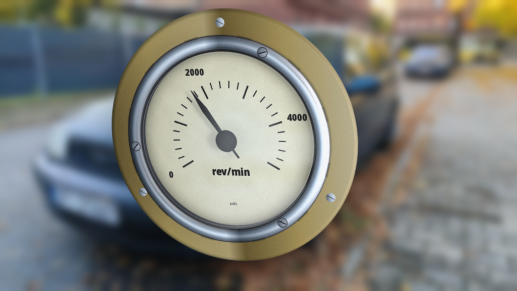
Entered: 1800 rpm
